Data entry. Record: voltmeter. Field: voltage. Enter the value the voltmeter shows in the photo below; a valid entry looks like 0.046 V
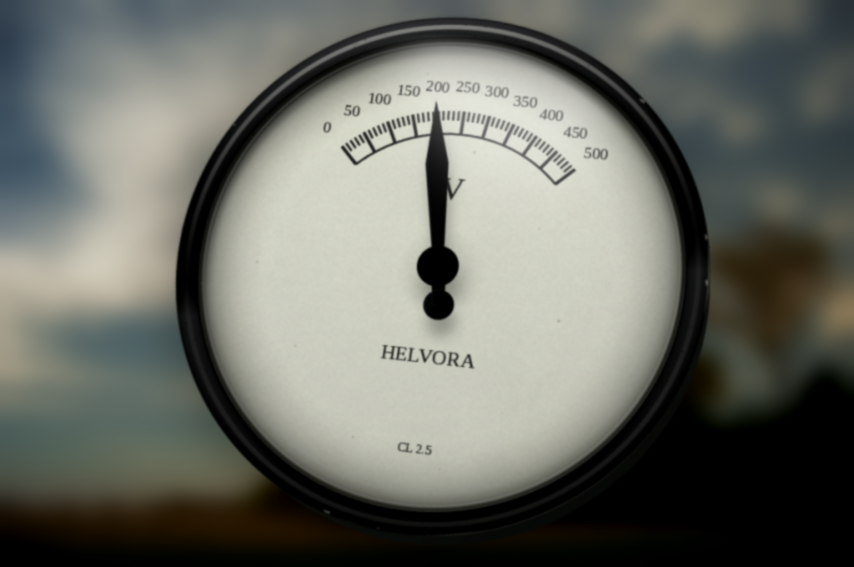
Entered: 200 V
